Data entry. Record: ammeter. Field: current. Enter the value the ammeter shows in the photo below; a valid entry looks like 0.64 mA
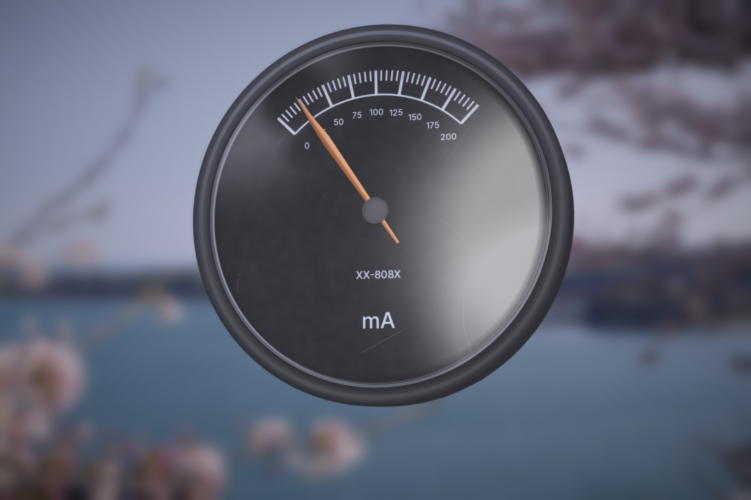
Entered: 25 mA
